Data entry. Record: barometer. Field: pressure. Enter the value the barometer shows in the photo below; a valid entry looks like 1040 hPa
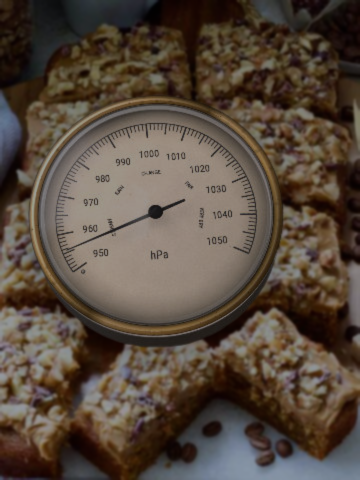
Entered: 955 hPa
